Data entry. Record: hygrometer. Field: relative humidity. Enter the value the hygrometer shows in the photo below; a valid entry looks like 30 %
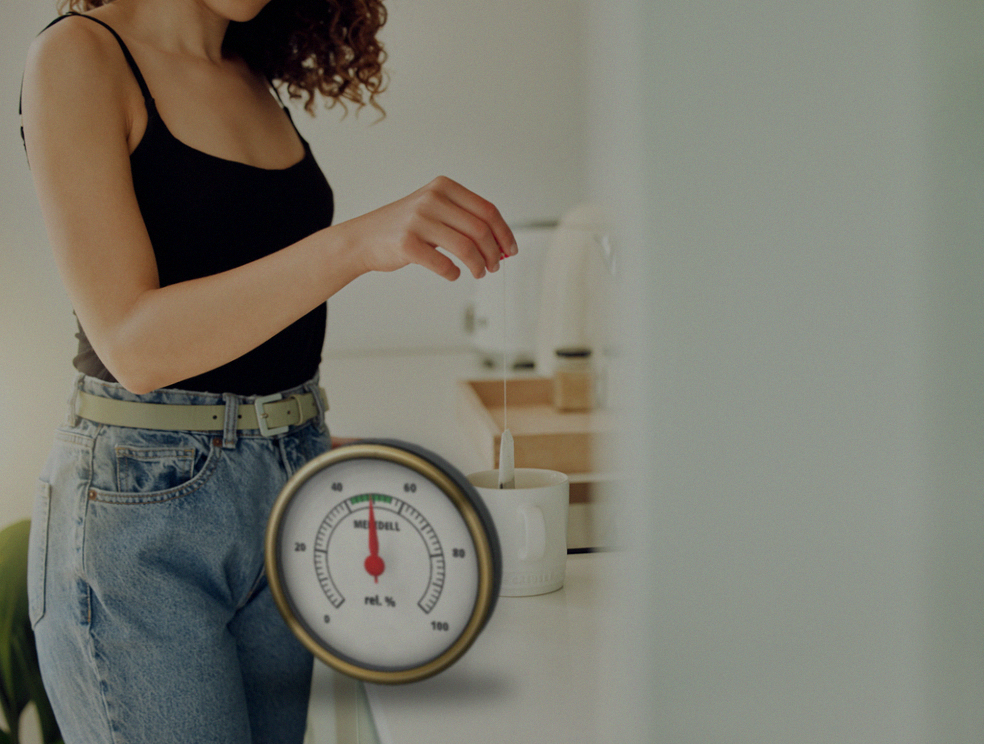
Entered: 50 %
